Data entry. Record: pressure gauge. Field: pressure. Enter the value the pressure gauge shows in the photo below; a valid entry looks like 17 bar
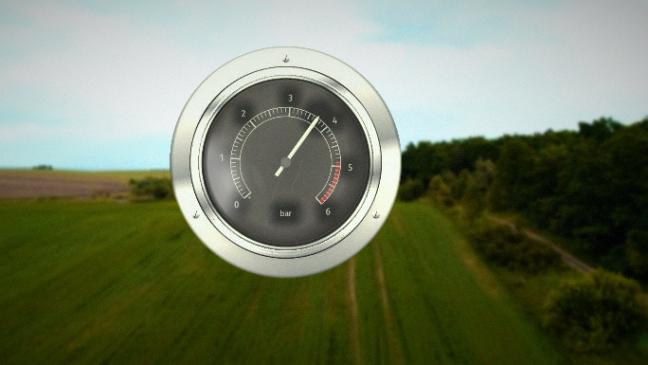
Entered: 3.7 bar
